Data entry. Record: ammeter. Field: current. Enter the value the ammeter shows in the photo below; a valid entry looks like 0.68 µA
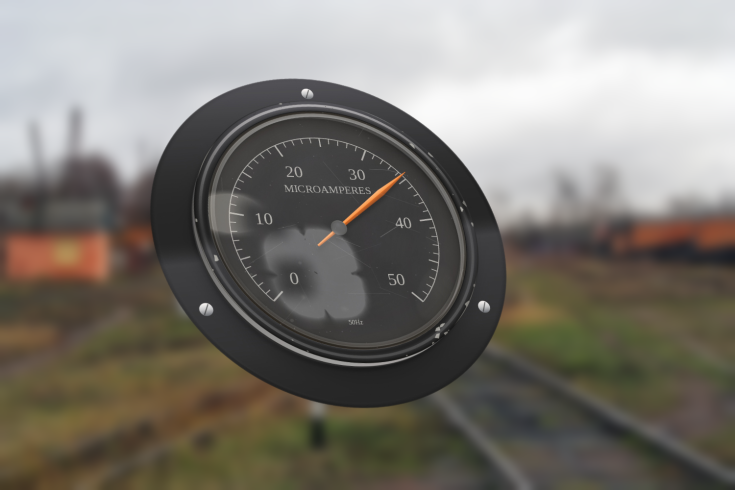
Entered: 34.5 µA
